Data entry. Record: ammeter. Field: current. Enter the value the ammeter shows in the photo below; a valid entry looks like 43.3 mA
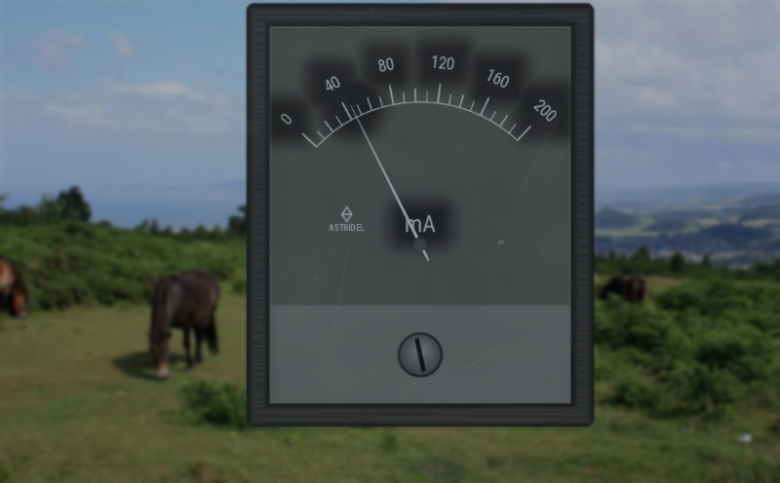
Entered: 45 mA
